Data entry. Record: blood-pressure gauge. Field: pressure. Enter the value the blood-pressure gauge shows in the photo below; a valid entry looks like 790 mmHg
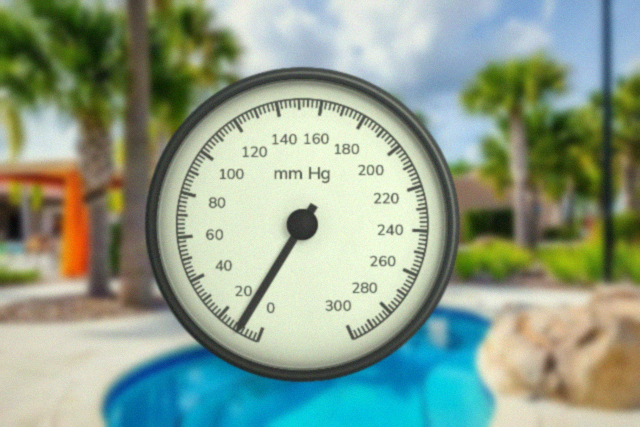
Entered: 10 mmHg
